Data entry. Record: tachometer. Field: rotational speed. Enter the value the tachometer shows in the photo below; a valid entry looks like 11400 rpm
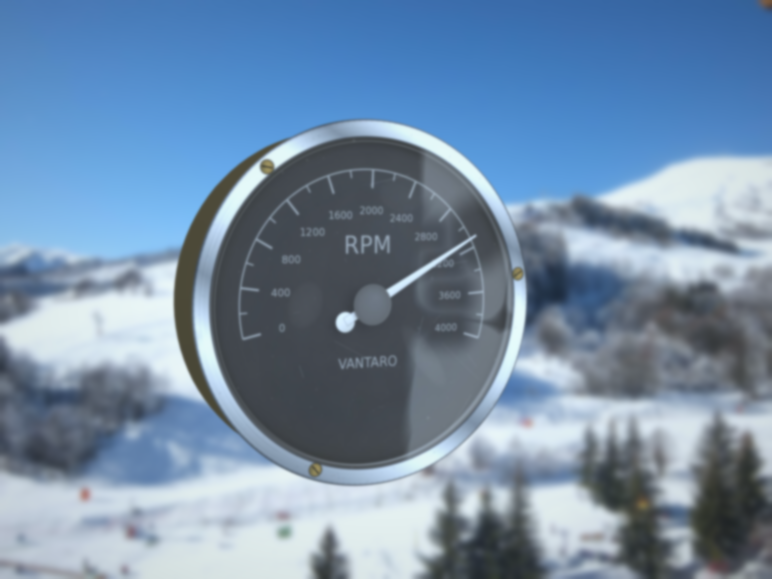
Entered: 3100 rpm
